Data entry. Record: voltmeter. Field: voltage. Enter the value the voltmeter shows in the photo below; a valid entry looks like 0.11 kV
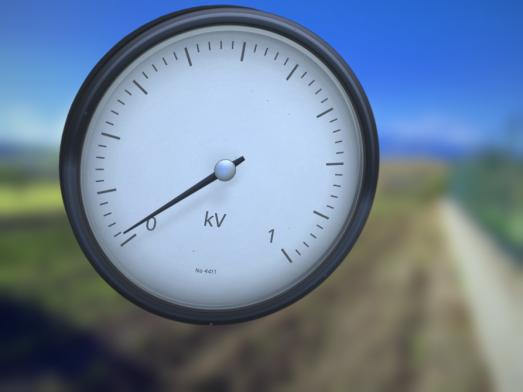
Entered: 0.02 kV
